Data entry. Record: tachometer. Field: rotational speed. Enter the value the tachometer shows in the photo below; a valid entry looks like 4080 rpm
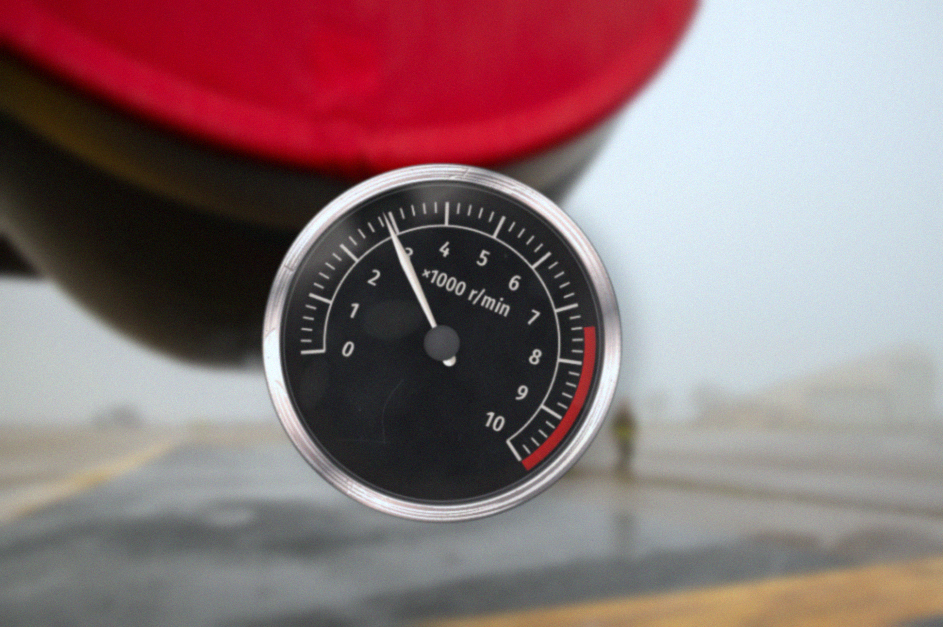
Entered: 2900 rpm
